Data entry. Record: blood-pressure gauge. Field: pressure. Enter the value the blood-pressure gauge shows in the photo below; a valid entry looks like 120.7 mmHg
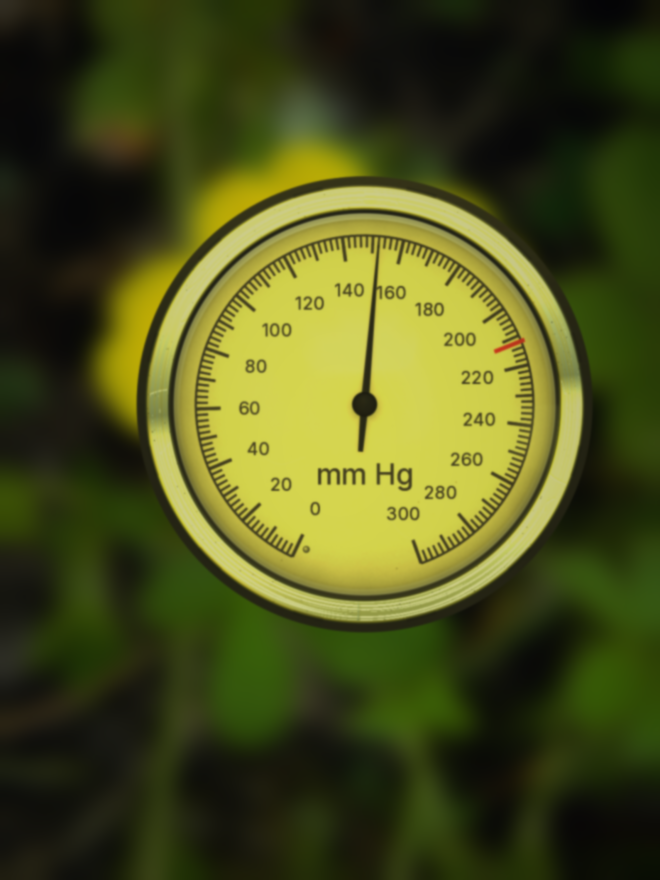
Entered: 152 mmHg
